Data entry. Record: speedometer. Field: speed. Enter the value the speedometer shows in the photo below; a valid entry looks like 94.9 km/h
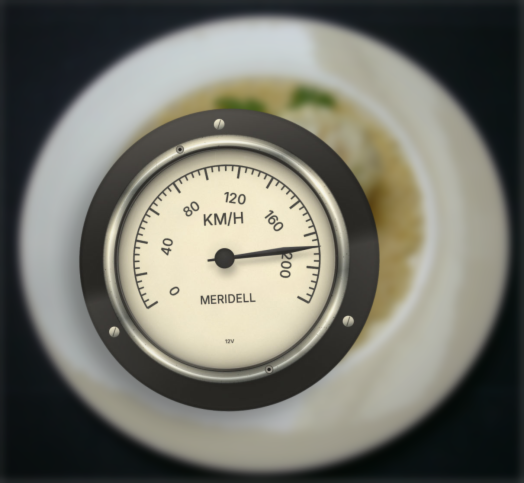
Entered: 188 km/h
